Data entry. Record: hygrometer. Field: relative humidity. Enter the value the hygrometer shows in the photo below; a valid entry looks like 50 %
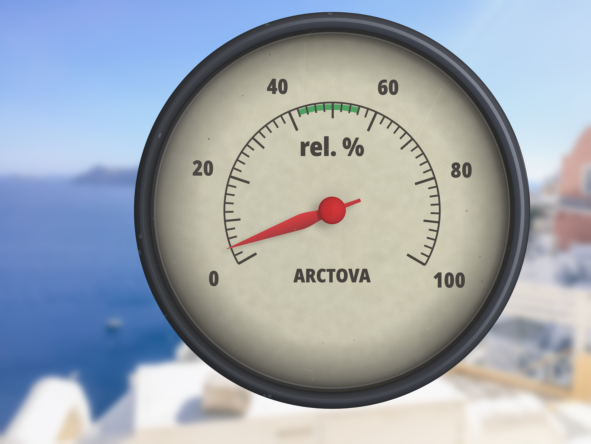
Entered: 4 %
